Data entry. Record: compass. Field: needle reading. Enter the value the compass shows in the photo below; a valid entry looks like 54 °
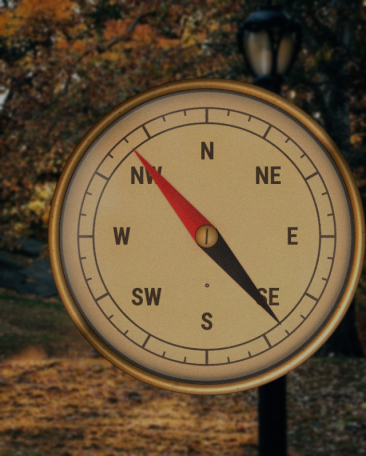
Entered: 320 °
